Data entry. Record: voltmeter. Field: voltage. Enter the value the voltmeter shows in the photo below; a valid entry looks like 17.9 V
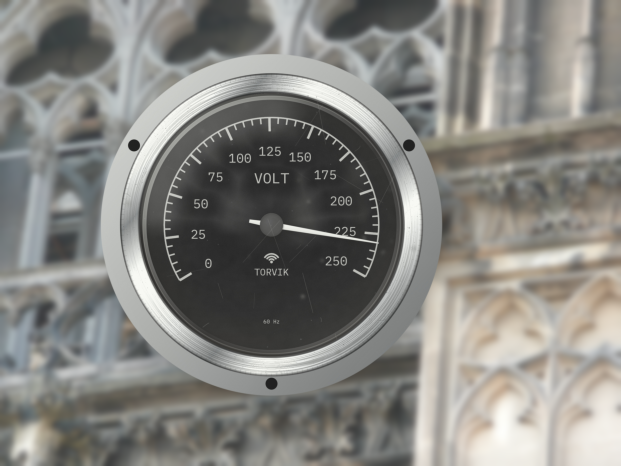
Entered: 230 V
